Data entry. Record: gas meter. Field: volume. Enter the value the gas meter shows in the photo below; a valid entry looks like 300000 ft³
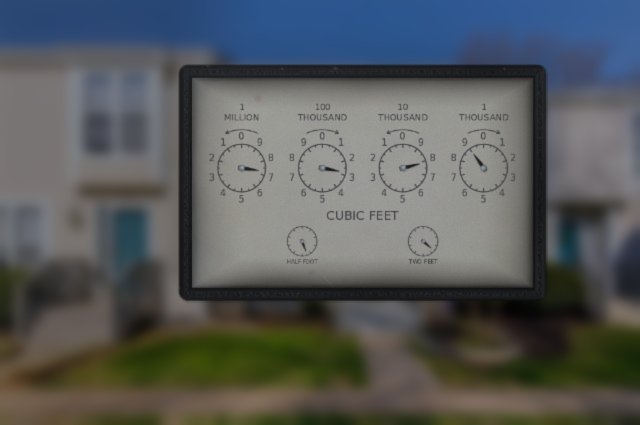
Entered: 727900 ft³
